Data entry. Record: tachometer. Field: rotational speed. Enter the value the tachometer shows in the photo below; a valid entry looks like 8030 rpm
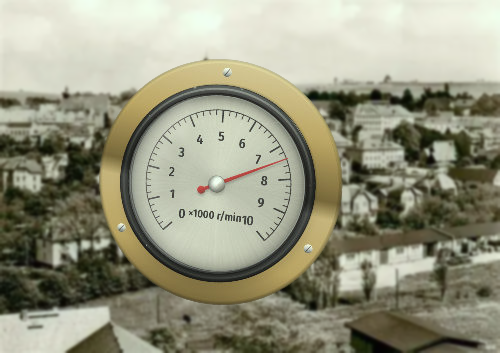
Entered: 7400 rpm
